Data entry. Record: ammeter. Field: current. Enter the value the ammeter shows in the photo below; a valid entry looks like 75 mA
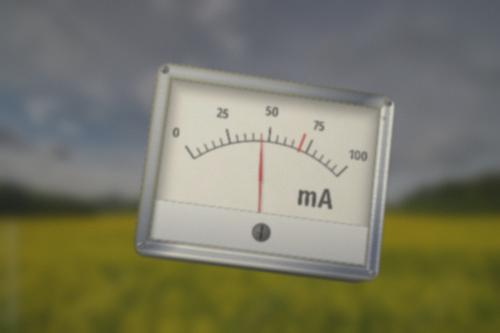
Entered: 45 mA
